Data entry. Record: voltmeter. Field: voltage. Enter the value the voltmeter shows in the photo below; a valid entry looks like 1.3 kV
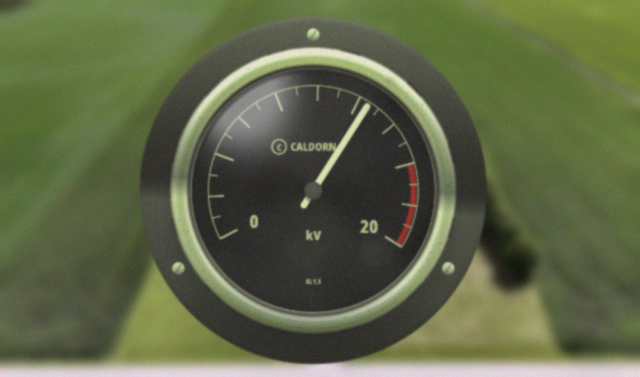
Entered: 12.5 kV
